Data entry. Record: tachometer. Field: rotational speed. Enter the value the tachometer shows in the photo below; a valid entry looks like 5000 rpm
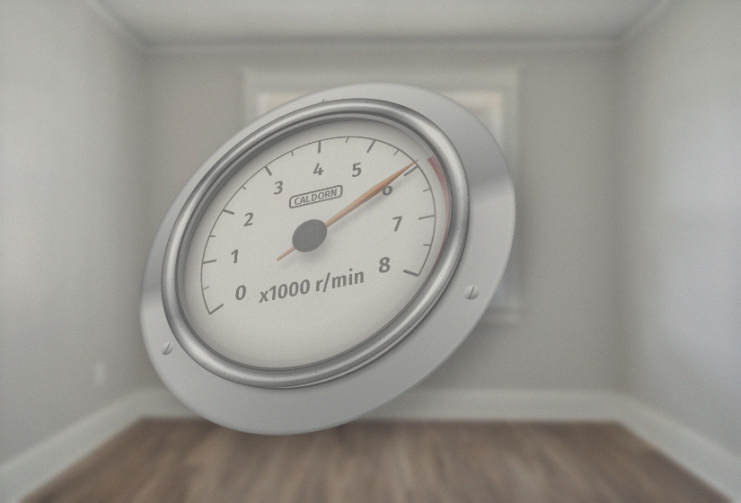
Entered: 6000 rpm
